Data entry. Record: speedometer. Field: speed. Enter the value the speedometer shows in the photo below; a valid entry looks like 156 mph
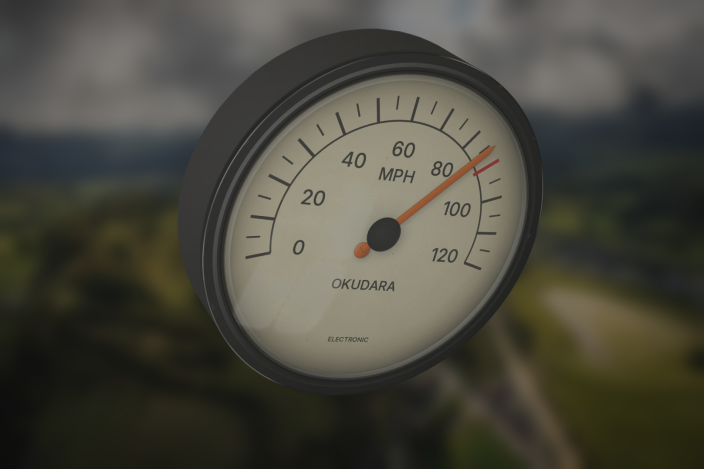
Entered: 85 mph
